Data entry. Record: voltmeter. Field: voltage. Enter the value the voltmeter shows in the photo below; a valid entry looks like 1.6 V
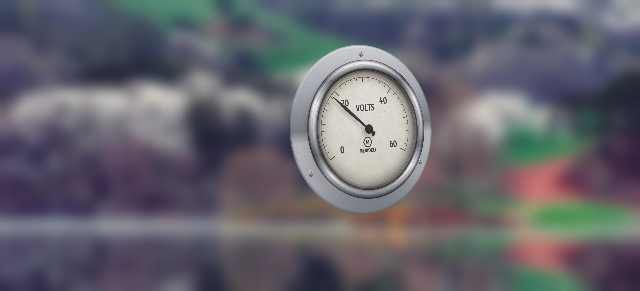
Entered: 18 V
